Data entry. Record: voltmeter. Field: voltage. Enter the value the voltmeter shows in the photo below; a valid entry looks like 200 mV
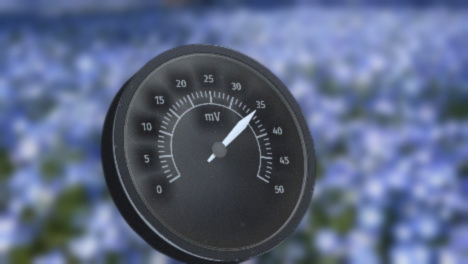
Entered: 35 mV
